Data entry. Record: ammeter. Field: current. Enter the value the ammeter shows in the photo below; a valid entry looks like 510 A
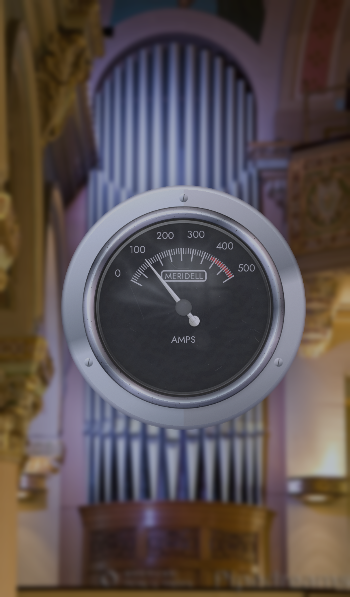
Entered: 100 A
